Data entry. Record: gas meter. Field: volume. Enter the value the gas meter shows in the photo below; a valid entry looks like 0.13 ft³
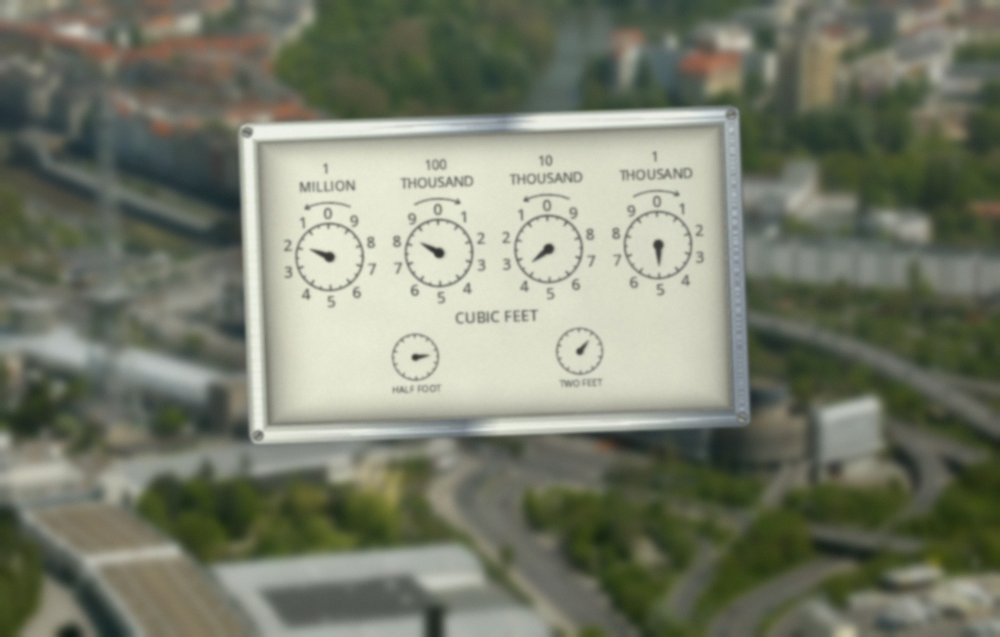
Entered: 183500 ft³
